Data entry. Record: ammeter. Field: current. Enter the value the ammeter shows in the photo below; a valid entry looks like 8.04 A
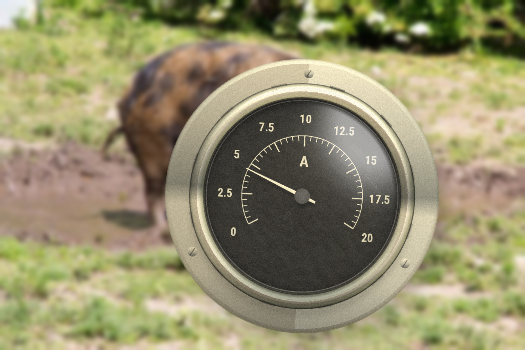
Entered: 4.5 A
